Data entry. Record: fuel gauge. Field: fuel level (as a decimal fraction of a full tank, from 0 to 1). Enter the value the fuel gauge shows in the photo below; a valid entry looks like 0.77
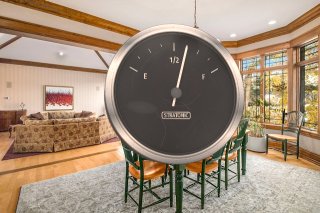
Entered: 0.625
